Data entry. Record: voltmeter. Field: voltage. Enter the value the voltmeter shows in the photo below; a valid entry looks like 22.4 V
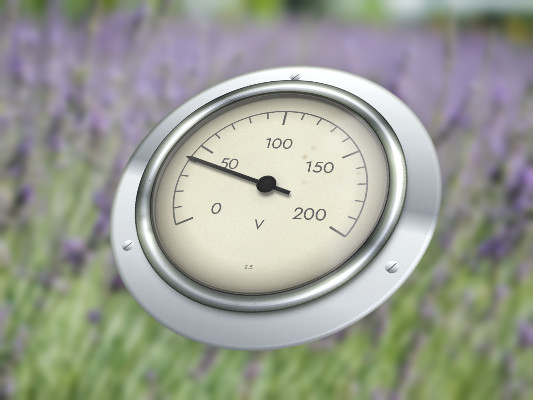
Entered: 40 V
